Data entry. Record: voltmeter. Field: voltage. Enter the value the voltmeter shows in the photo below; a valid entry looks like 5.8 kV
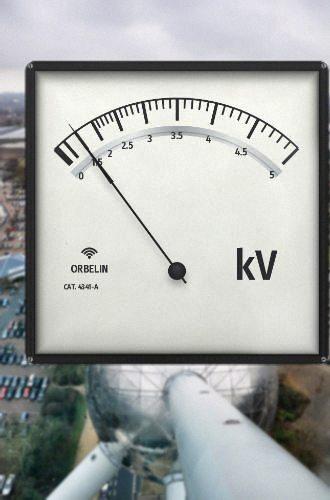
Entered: 1.5 kV
